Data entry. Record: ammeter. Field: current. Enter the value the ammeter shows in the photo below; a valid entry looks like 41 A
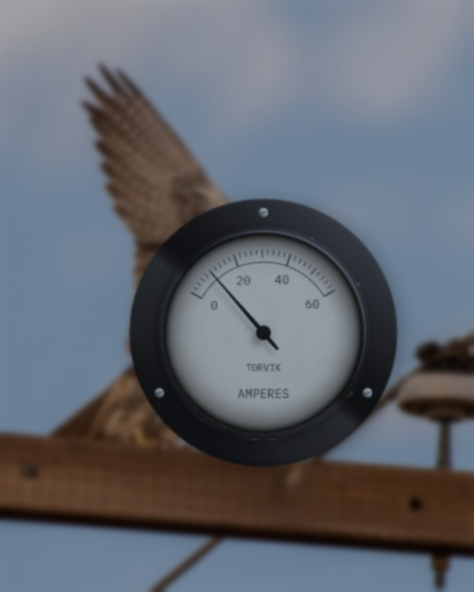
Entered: 10 A
